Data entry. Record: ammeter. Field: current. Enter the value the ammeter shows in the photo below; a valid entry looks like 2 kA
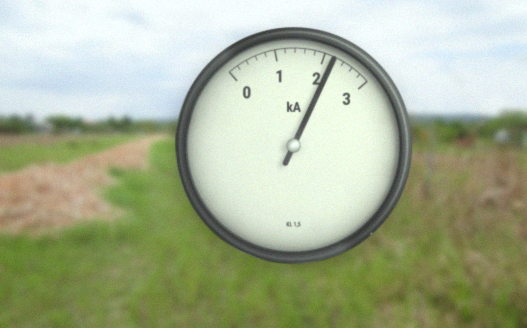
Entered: 2.2 kA
